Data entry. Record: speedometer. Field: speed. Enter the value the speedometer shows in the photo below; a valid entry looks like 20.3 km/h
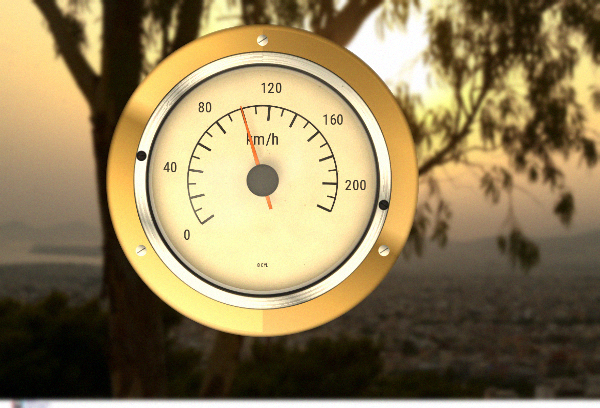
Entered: 100 km/h
